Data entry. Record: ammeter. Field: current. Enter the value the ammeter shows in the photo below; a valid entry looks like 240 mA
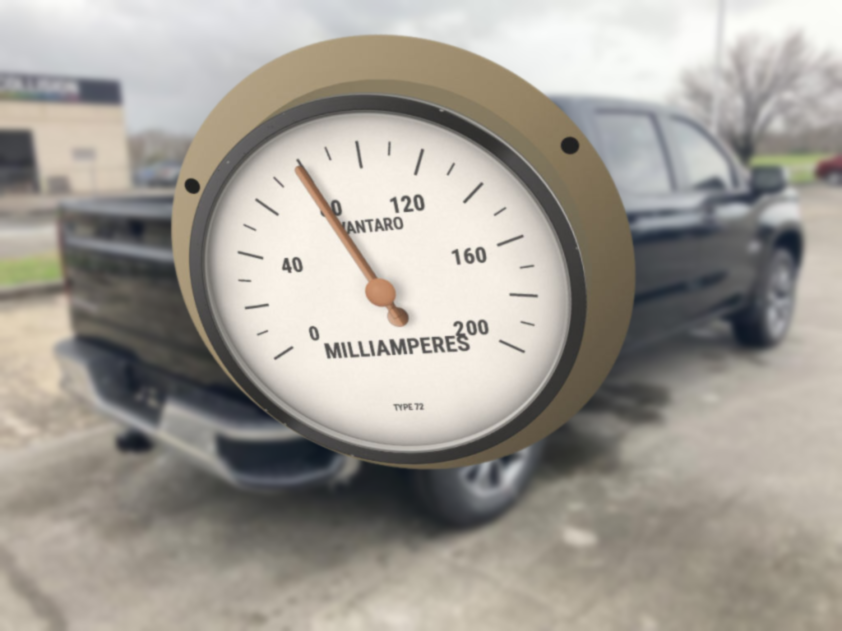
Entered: 80 mA
